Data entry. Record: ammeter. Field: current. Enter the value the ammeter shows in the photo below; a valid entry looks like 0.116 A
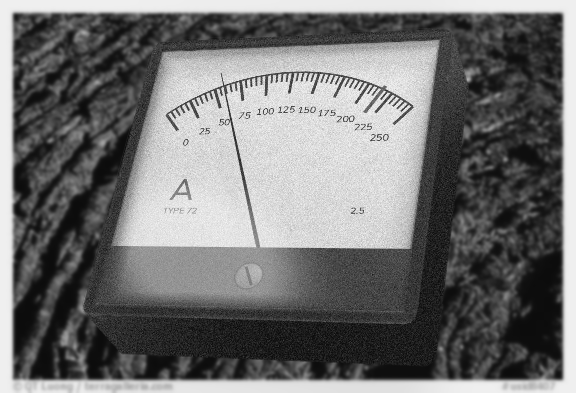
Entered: 60 A
